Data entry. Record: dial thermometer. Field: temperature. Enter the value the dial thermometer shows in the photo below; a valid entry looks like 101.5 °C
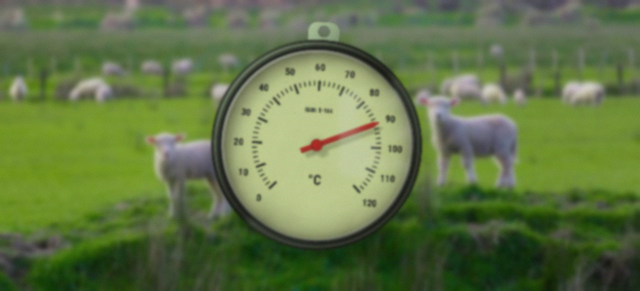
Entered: 90 °C
